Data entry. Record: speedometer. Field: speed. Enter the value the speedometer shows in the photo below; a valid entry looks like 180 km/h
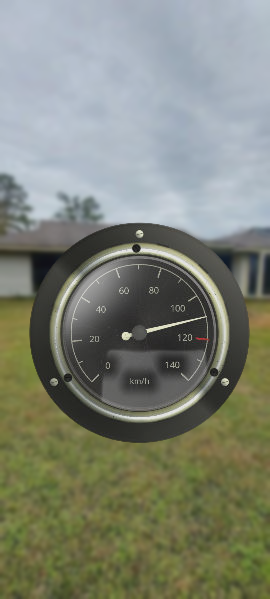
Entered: 110 km/h
